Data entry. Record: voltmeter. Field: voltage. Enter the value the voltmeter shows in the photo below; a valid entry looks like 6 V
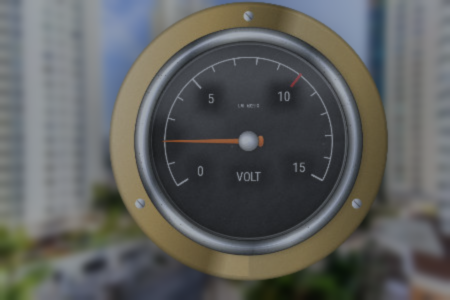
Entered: 2 V
